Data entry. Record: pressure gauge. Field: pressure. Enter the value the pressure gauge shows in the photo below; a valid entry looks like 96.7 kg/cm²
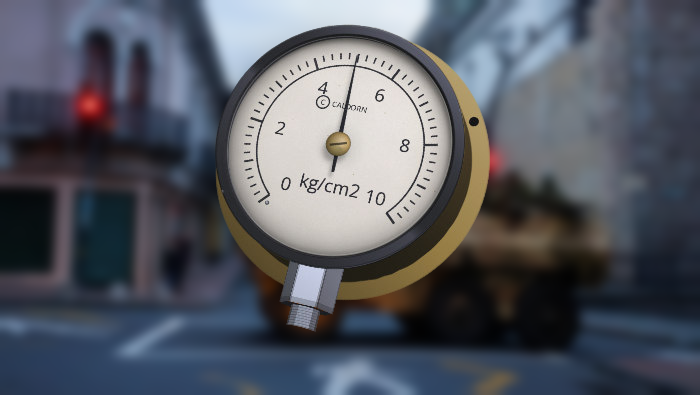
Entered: 5 kg/cm²
